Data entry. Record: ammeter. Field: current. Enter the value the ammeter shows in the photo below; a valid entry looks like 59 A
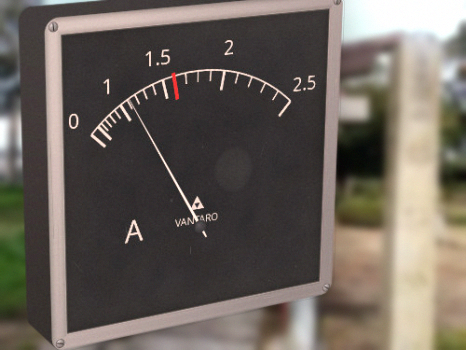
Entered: 1.1 A
